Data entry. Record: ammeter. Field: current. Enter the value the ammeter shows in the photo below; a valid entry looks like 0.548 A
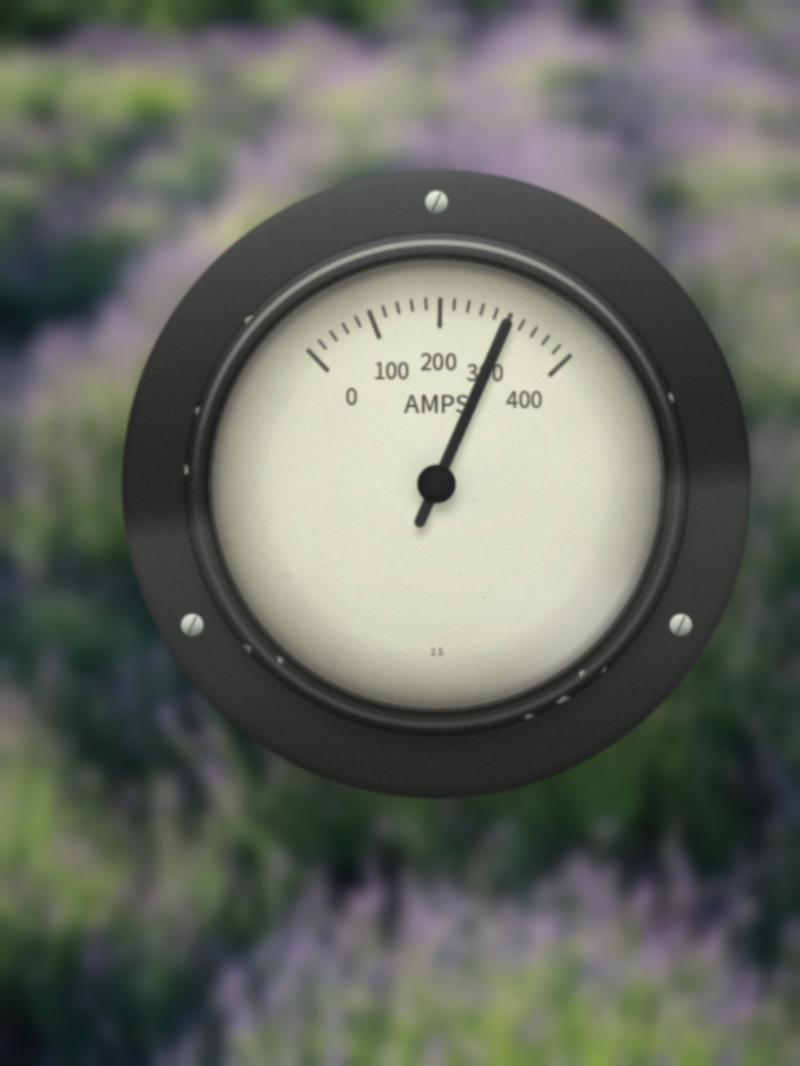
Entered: 300 A
